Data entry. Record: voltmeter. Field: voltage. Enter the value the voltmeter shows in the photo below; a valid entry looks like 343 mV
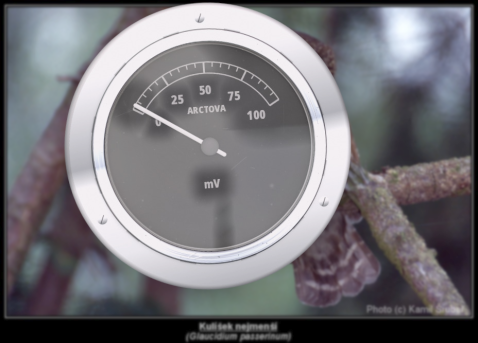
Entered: 2.5 mV
